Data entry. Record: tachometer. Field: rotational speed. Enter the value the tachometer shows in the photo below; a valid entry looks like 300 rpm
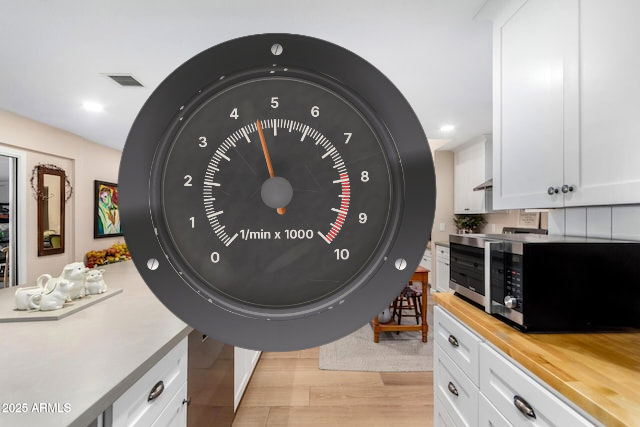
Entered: 4500 rpm
